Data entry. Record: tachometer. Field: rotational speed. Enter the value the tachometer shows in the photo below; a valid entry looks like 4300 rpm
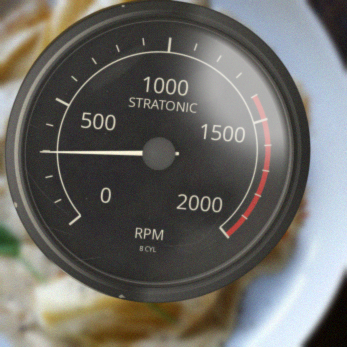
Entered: 300 rpm
